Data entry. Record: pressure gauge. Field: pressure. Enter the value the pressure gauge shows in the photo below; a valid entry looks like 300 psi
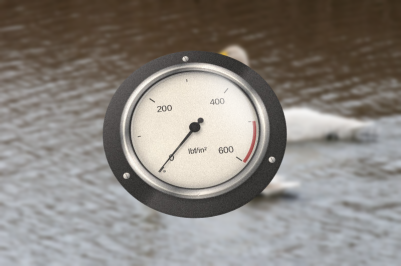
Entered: 0 psi
